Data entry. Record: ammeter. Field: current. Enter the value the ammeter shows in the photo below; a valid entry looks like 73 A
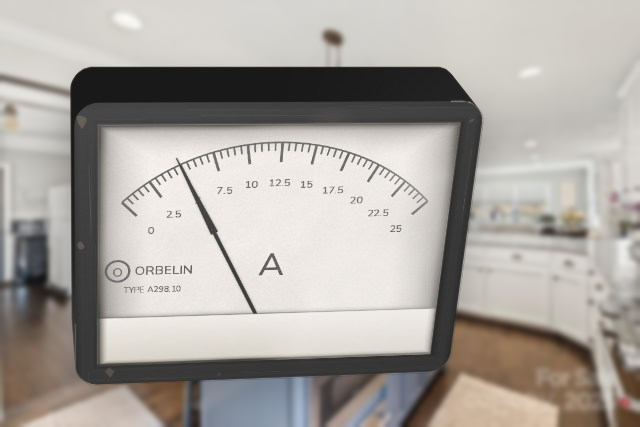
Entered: 5 A
